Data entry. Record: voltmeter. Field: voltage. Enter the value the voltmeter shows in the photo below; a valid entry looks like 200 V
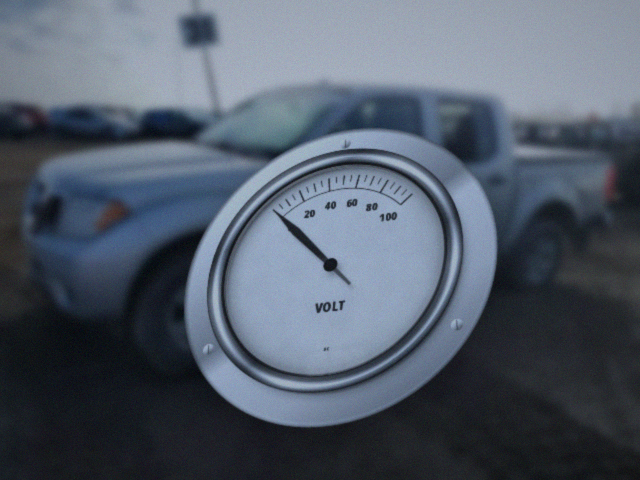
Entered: 0 V
